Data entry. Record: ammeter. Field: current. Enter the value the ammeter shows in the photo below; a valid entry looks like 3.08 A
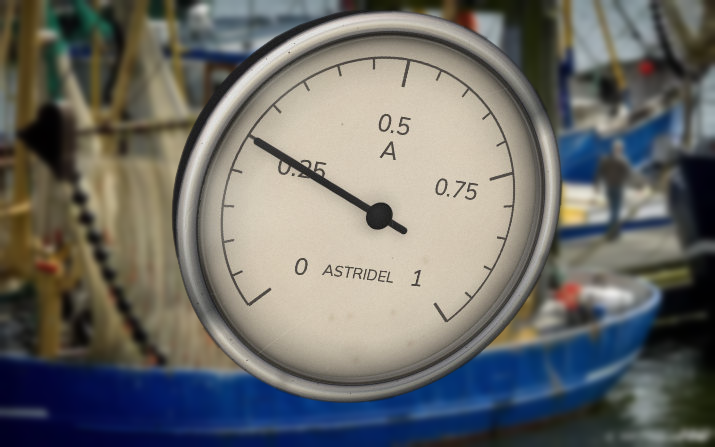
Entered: 0.25 A
